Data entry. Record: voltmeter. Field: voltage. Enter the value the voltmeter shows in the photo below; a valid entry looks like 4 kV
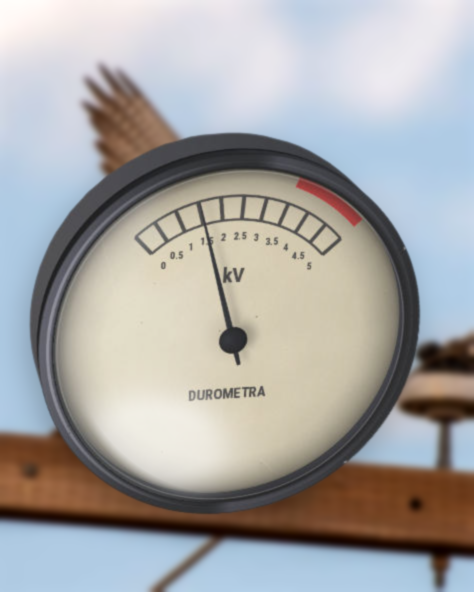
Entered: 1.5 kV
